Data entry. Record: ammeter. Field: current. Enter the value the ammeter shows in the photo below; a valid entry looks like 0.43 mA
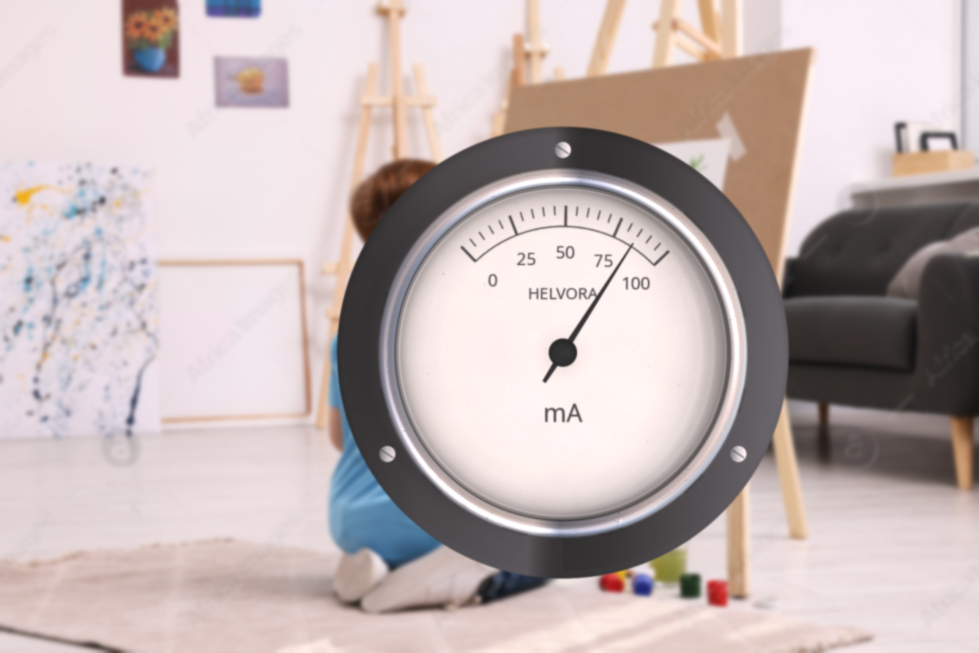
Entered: 85 mA
